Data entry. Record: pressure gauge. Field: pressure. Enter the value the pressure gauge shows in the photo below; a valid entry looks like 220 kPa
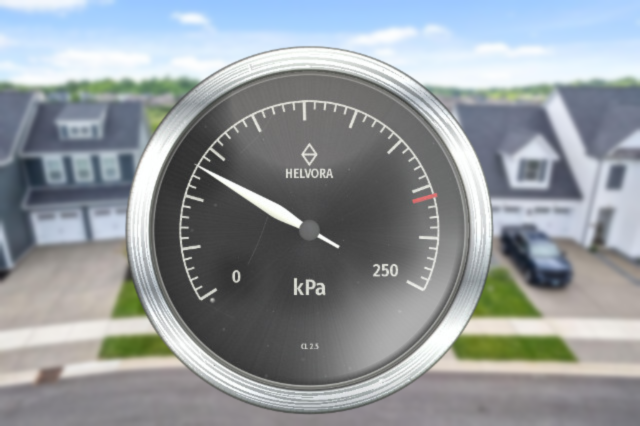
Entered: 65 kPa
